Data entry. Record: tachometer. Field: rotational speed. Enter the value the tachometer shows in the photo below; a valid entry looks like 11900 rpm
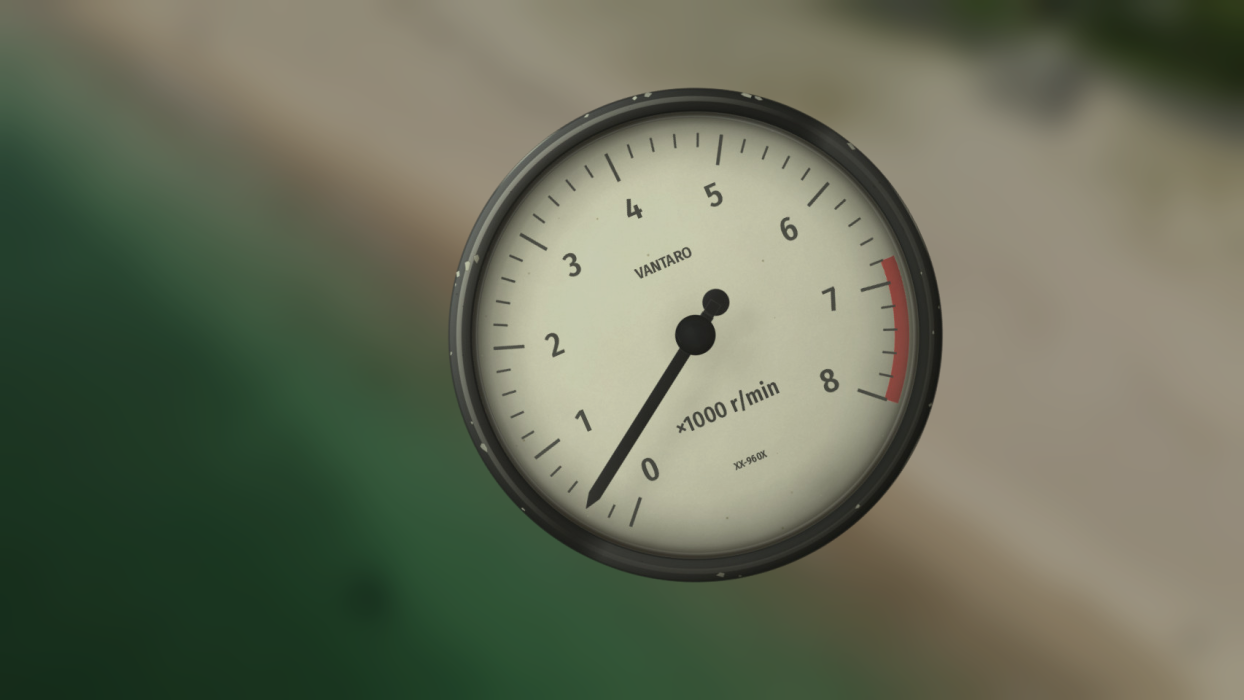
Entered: 400 rpm
